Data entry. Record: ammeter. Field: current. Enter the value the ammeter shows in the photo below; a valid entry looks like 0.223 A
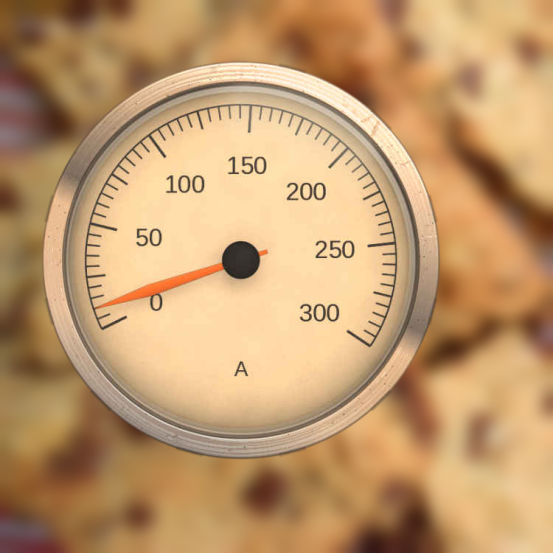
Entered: 10 A
